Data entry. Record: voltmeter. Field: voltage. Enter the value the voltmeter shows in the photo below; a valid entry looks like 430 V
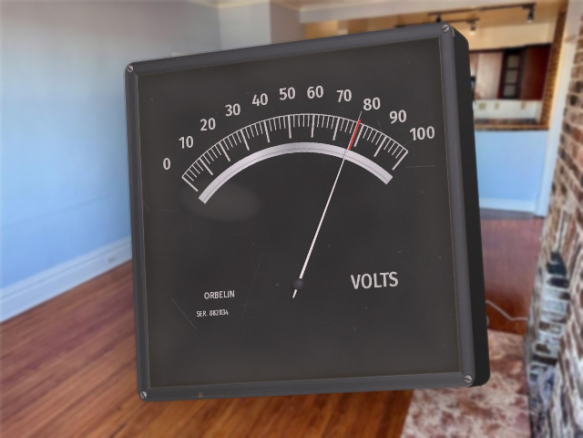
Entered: 78 V
